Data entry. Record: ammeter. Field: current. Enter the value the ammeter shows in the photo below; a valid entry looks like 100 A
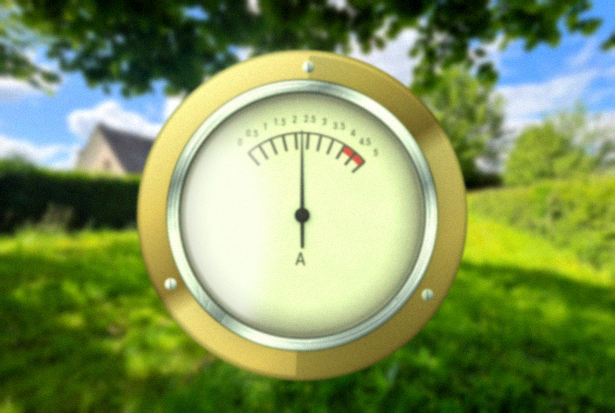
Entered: 2.25 A
